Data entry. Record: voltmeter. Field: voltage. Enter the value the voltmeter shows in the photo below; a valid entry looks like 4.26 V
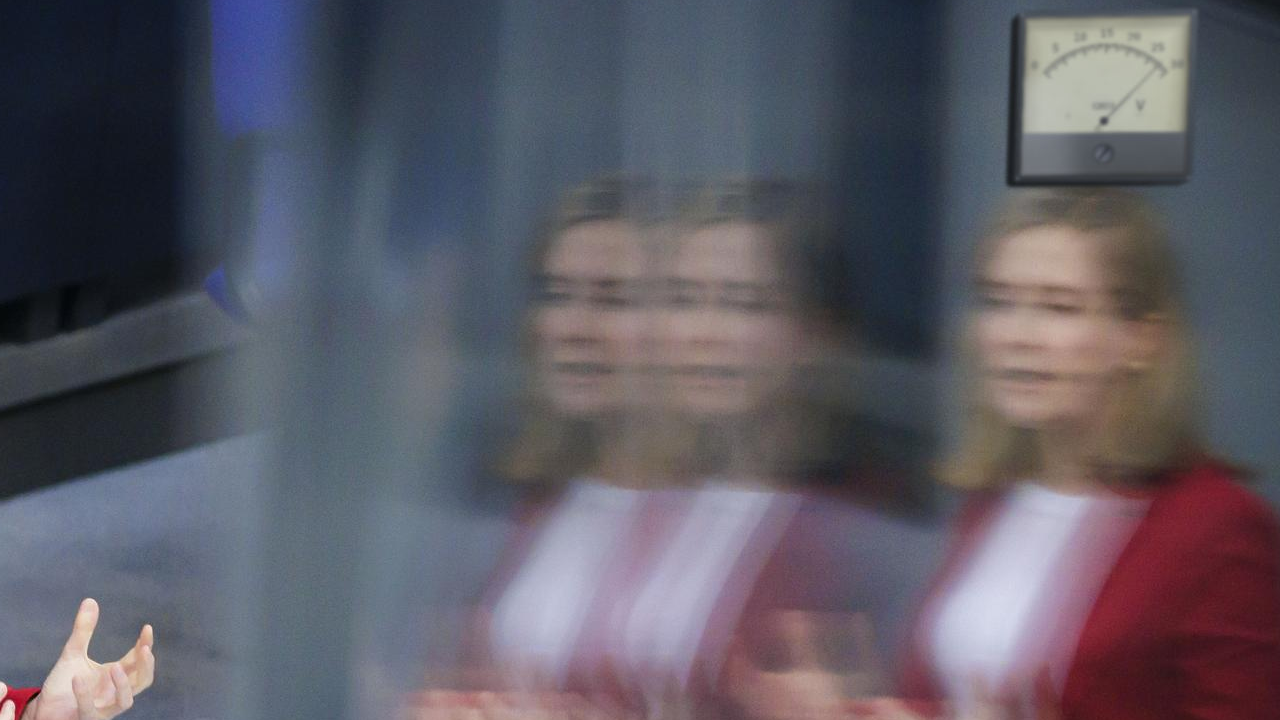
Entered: 27.5 V
